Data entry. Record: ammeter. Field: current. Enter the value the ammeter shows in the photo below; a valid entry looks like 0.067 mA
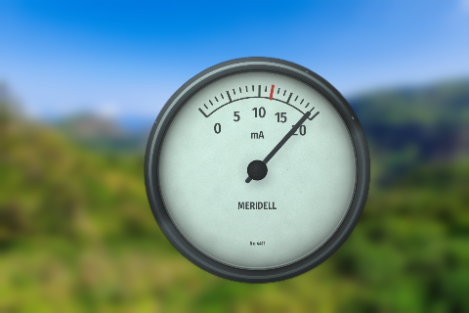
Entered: 19 mA
